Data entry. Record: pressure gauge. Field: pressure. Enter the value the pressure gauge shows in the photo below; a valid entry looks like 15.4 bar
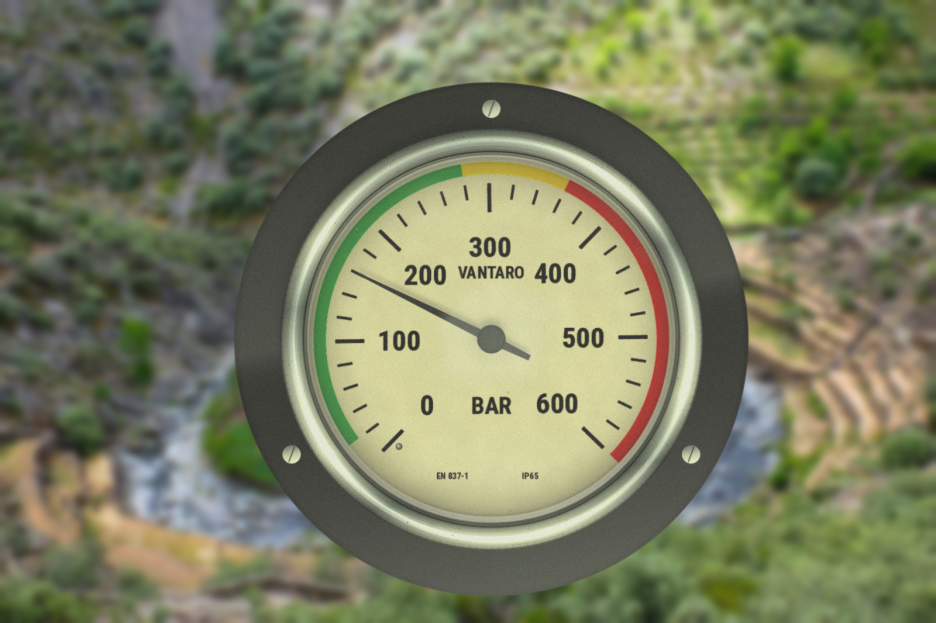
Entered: 160 bar
